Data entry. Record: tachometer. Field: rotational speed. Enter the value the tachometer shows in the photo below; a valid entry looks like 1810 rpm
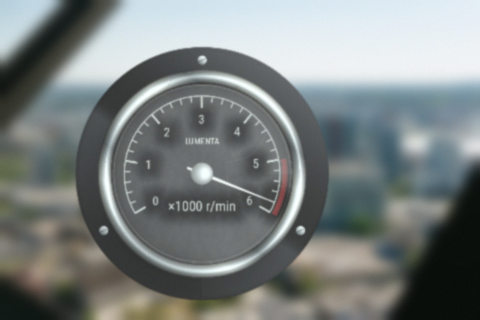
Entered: 5800 rpm
